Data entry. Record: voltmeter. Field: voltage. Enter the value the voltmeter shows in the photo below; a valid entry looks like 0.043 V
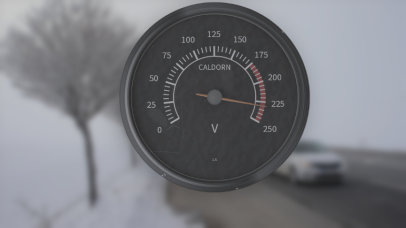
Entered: 230 V
